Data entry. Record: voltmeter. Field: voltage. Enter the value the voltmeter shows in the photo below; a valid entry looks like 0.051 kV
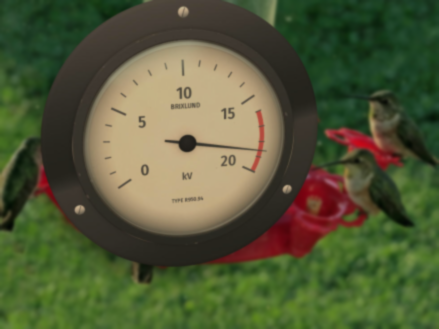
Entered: 18.5 kV
